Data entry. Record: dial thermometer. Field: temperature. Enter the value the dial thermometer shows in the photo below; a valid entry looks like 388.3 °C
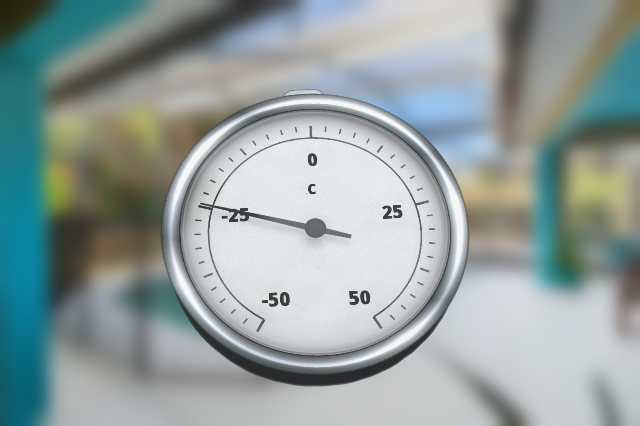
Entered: -25 °C
